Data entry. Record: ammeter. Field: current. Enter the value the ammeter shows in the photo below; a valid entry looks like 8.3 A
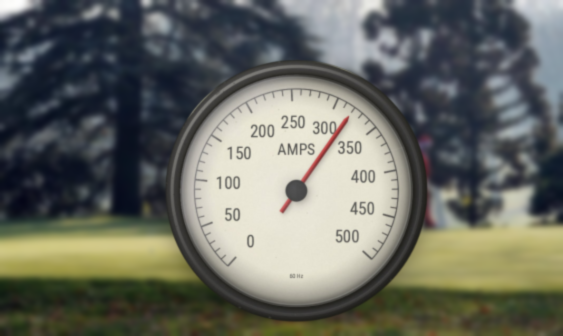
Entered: 320 A
